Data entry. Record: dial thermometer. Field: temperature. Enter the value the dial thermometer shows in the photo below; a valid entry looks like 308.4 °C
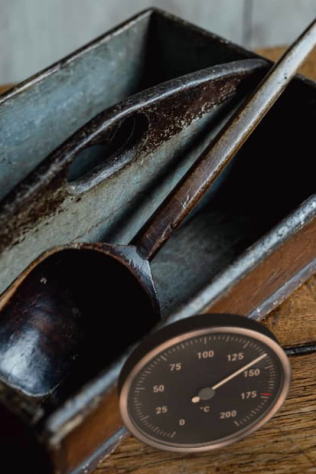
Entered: 137.5 °C
